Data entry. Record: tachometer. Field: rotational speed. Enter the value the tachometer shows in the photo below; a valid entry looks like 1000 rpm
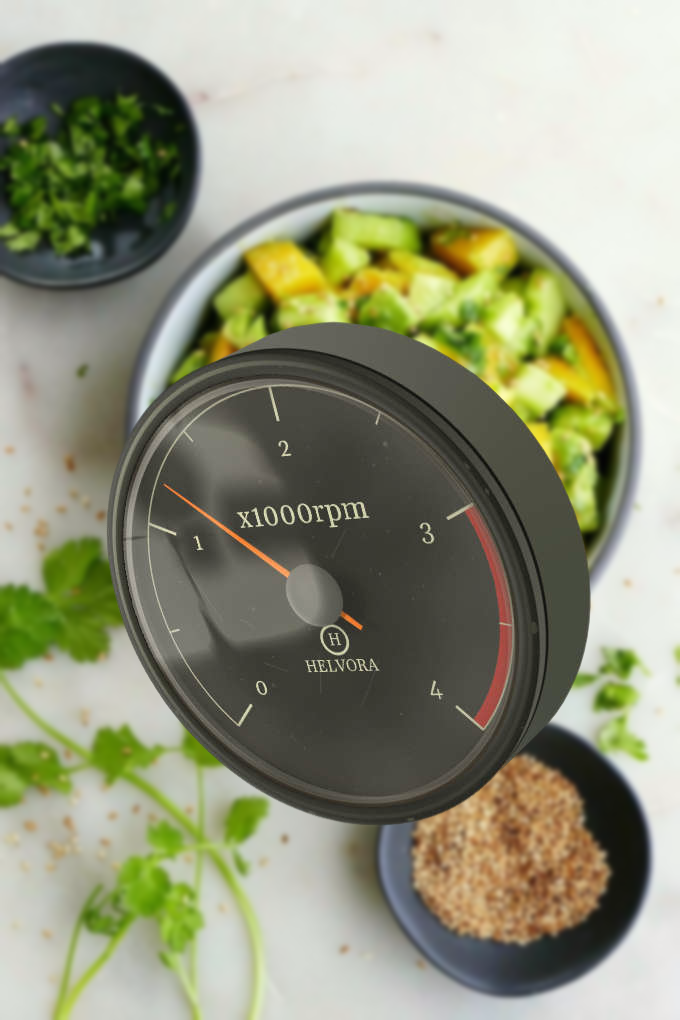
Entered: 1250 rpm
